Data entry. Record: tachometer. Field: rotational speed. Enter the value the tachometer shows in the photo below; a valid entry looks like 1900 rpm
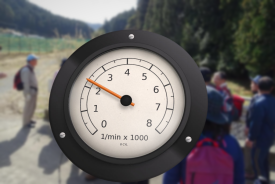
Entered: 2250 rpm
